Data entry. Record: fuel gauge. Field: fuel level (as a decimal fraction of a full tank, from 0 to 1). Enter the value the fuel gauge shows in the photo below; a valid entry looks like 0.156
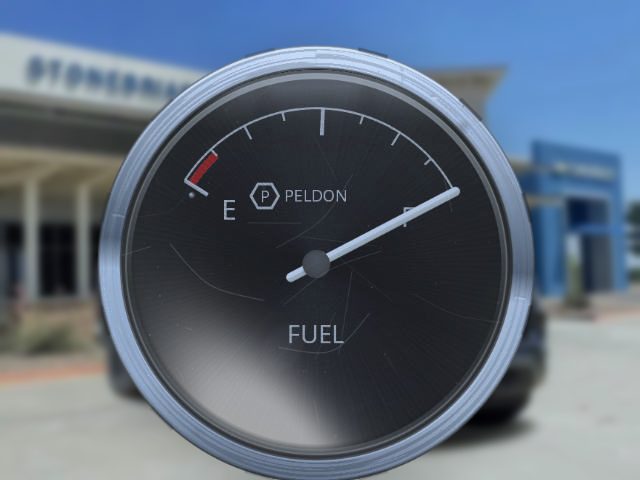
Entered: 1
